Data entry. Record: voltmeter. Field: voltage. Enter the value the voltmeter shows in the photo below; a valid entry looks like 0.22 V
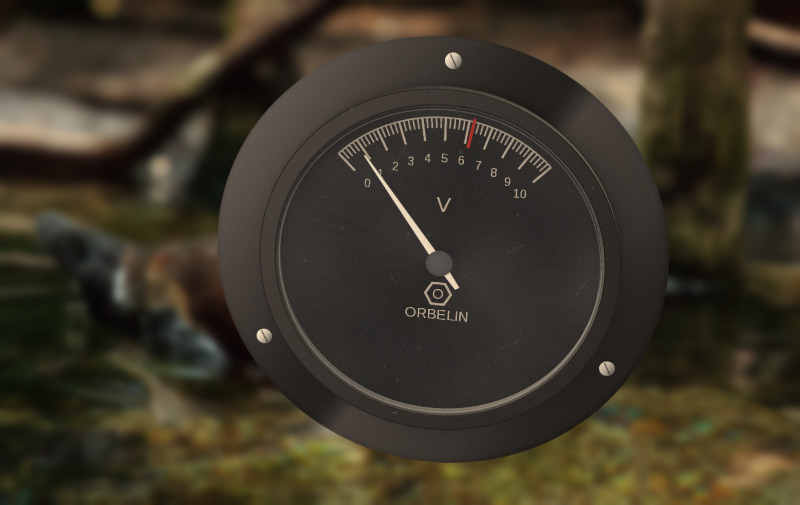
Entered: 1 V
